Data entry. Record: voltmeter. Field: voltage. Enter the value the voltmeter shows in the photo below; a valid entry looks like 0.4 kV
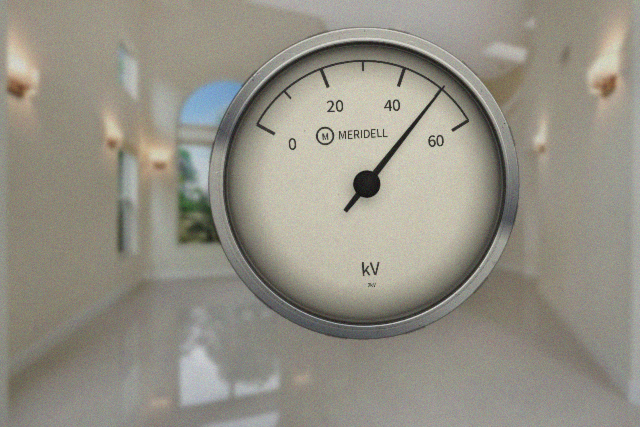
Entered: 50 kV
